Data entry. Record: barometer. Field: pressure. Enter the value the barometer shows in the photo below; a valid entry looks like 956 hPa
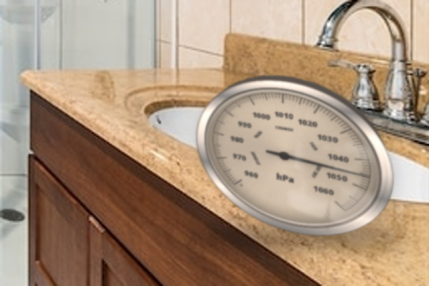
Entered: 1045 hPa
